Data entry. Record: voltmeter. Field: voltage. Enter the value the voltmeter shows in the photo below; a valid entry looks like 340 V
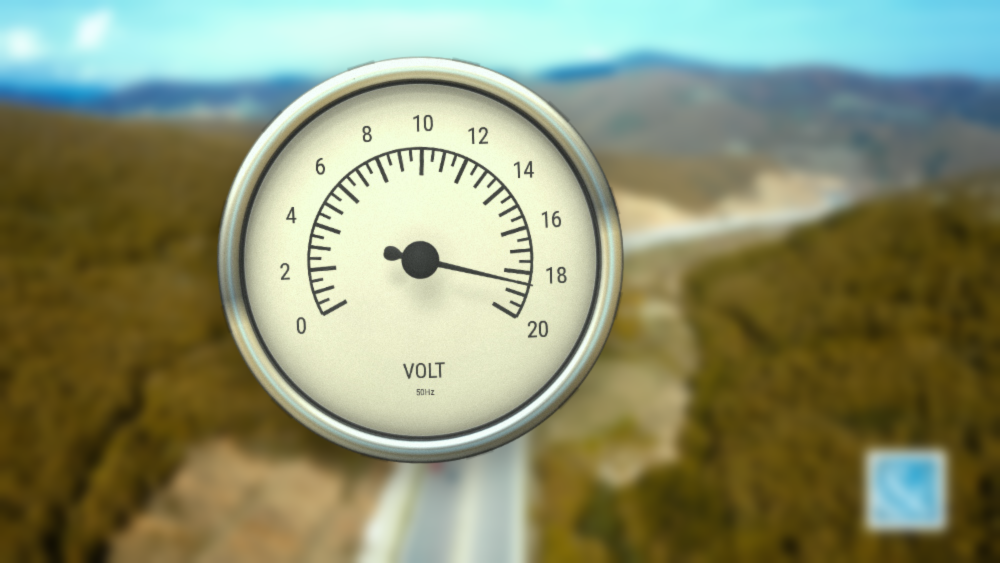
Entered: 18.5 V
